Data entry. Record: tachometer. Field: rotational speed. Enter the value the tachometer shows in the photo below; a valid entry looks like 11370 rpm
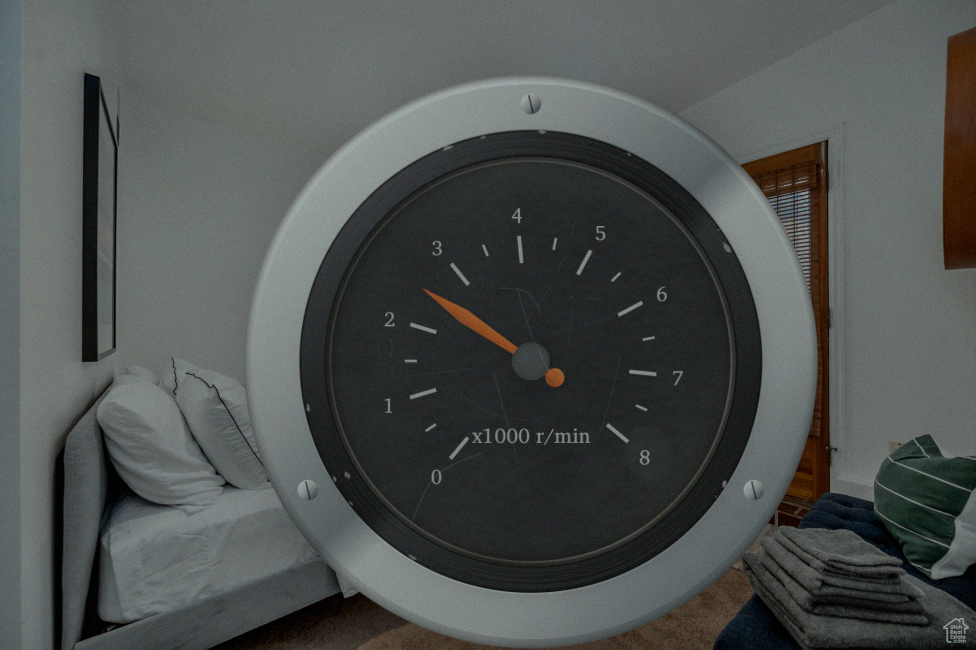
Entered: 2500 rpm
